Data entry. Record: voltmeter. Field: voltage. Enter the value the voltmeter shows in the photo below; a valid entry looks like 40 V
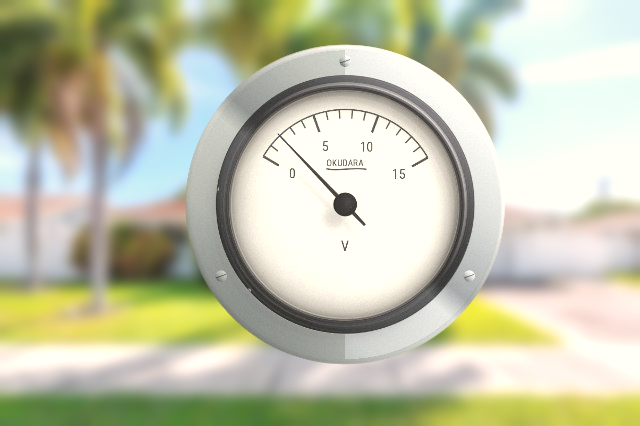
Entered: 2 V
